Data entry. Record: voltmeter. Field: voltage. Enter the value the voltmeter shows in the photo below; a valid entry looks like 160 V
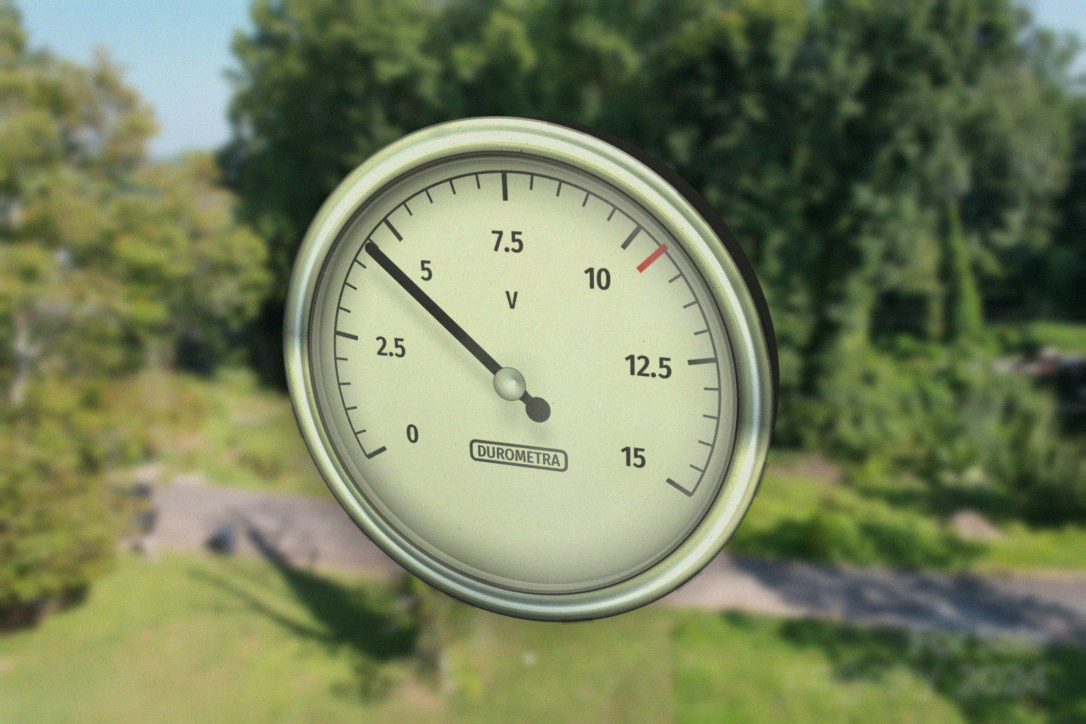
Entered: 4.5 V
